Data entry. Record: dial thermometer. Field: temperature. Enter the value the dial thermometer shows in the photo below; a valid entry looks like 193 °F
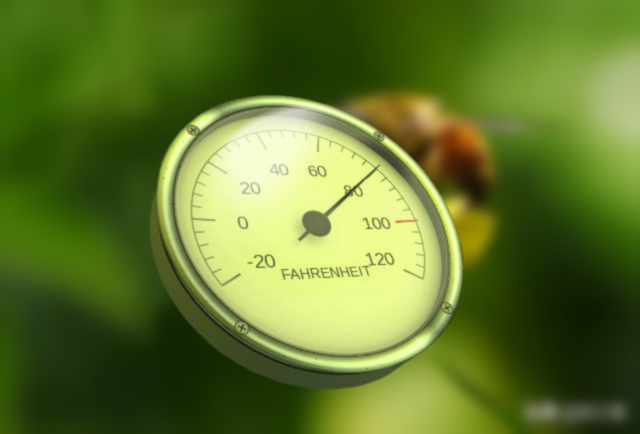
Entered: 80 °F
